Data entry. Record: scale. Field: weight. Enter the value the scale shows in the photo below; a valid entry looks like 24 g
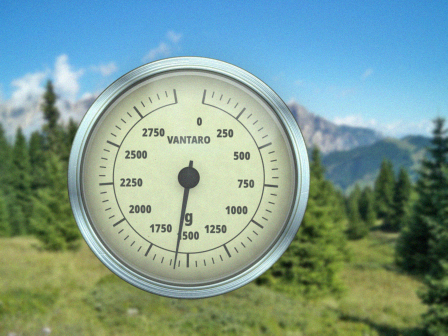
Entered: 1575 g
